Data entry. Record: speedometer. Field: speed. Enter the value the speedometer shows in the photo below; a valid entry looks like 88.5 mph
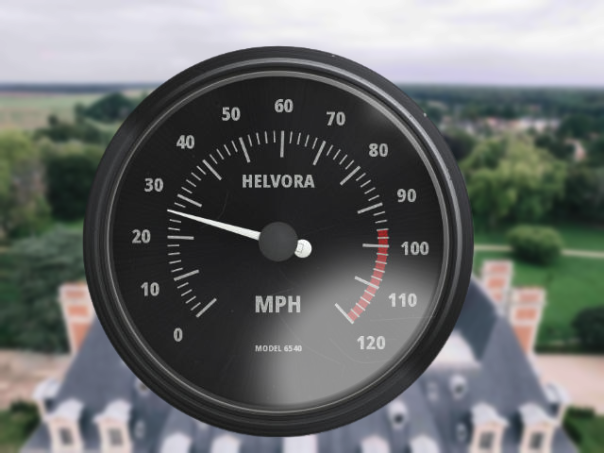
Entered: 26 mph
